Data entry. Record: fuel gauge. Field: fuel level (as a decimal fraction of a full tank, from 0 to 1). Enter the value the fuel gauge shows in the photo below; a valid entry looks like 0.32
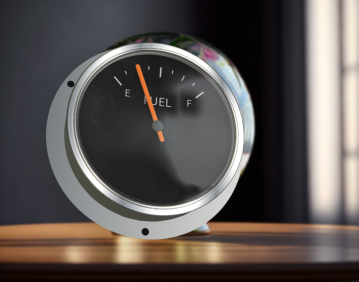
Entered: 0.25
